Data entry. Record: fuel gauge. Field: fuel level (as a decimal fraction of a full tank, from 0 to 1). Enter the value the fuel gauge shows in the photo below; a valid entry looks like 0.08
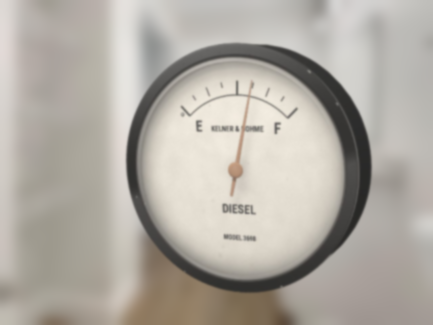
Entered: 0.625
